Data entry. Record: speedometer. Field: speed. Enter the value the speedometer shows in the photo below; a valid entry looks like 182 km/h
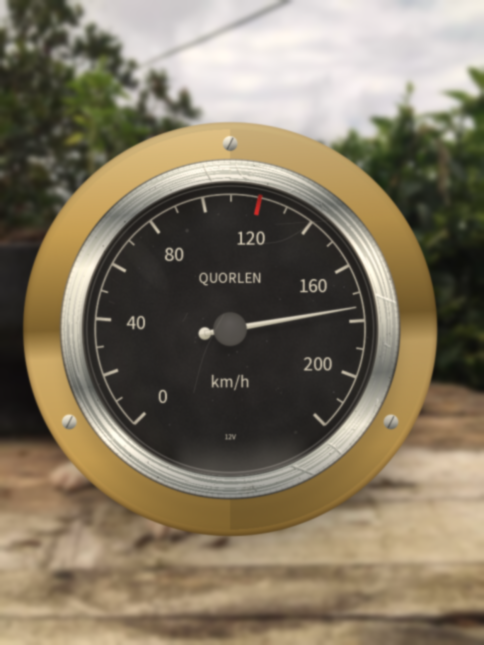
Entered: 175 km/h
